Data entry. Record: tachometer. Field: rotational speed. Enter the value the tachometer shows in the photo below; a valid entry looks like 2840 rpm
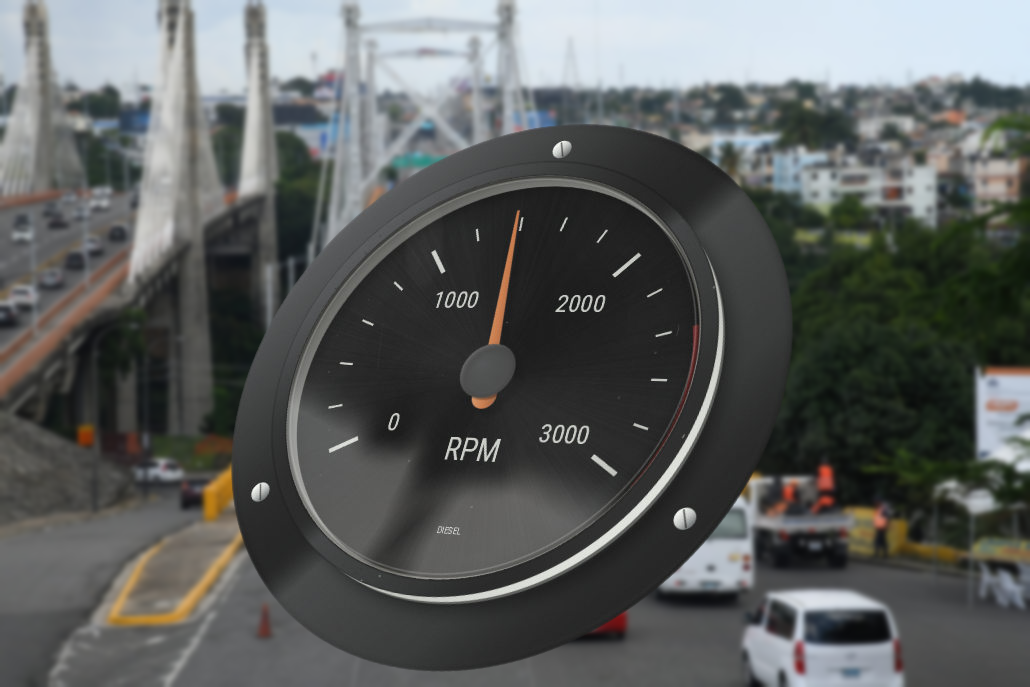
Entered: 1400 rpm
